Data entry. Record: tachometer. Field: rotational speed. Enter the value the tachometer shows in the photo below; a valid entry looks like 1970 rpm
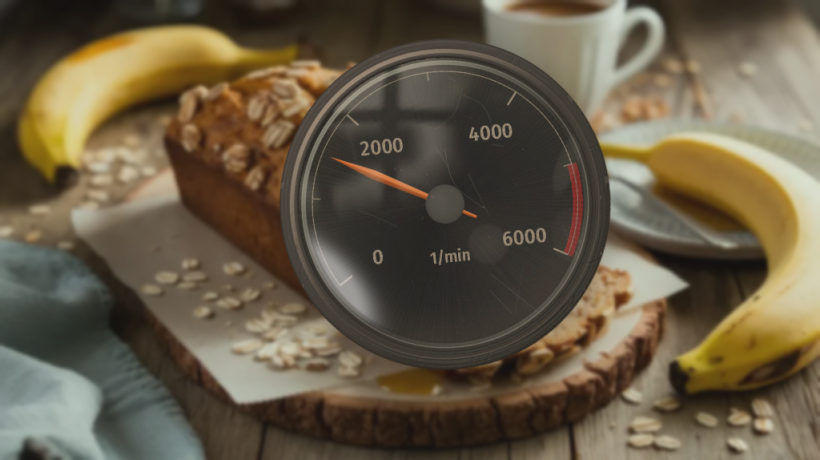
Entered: 1500 rpm
